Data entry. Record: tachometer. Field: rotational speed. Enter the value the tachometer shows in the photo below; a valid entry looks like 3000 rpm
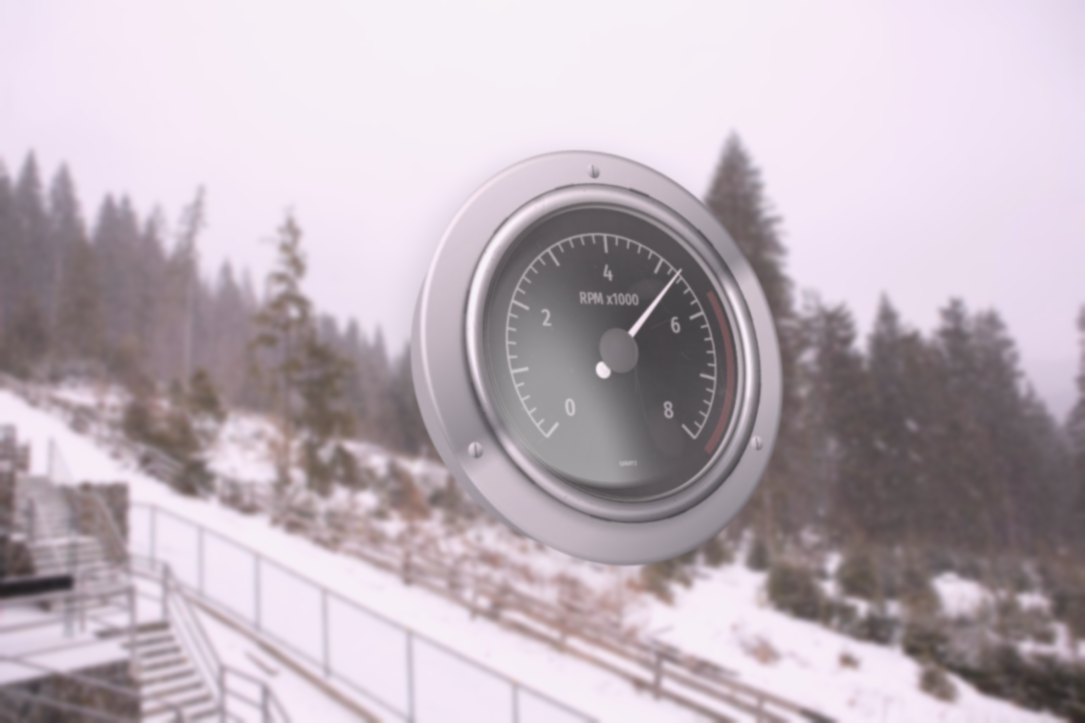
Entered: 5300 rpm
